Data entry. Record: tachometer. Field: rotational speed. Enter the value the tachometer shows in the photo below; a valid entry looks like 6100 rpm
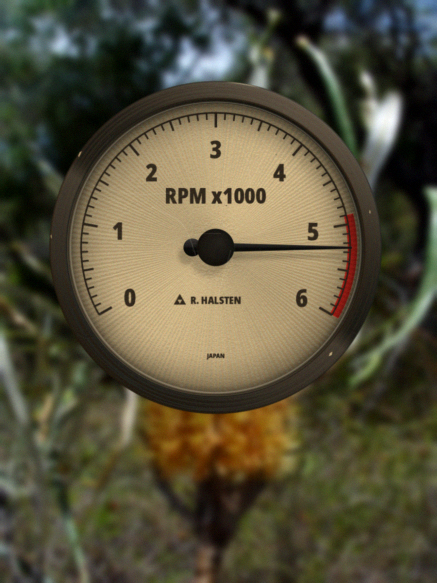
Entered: 5250 rpm
